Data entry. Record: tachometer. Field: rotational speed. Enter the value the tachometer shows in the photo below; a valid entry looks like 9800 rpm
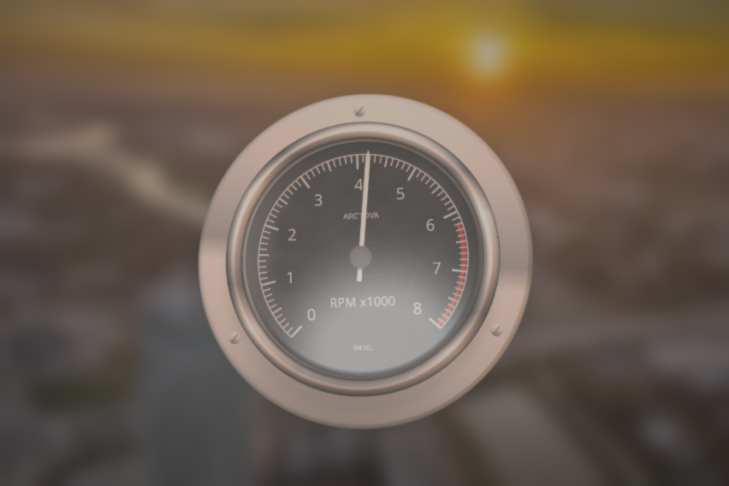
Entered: 4200 rpm
